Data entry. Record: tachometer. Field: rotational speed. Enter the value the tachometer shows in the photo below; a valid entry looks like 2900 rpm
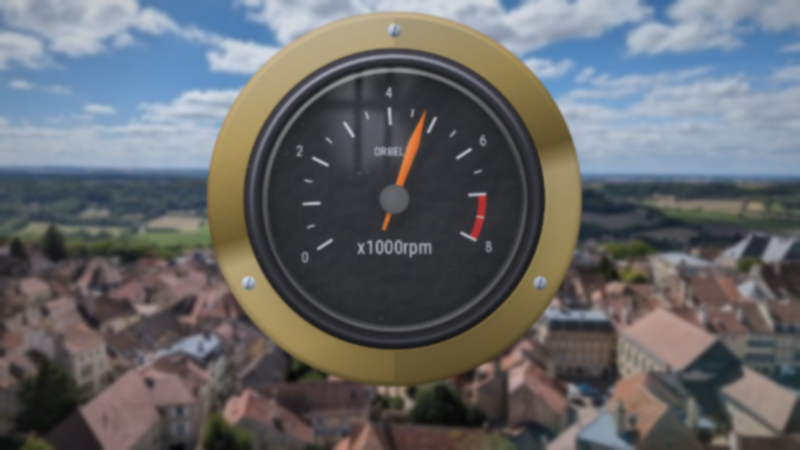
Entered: 4750 rpm
